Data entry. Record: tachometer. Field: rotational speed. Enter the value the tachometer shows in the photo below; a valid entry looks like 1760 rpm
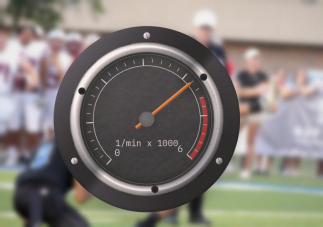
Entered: 4200 rpm
